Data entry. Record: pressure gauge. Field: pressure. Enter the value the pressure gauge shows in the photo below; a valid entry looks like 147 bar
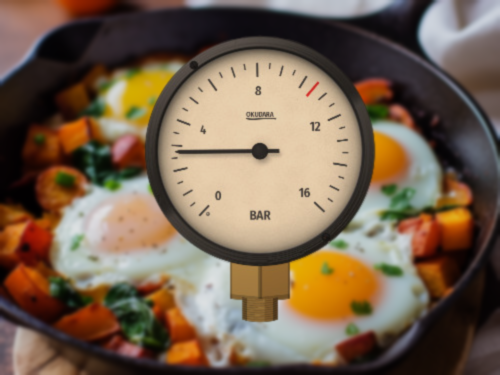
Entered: 2.75 bar
